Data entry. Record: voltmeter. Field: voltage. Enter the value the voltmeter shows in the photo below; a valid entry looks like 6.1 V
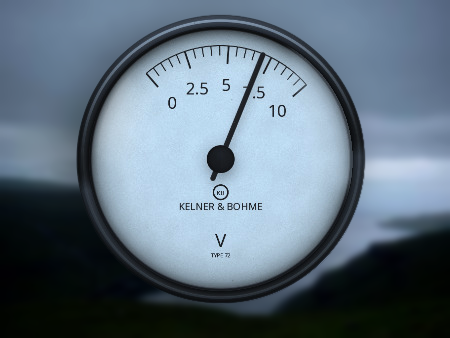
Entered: 7 V
